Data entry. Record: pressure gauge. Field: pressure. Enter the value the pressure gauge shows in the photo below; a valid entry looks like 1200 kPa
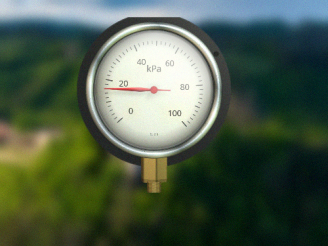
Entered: 16 kPa
